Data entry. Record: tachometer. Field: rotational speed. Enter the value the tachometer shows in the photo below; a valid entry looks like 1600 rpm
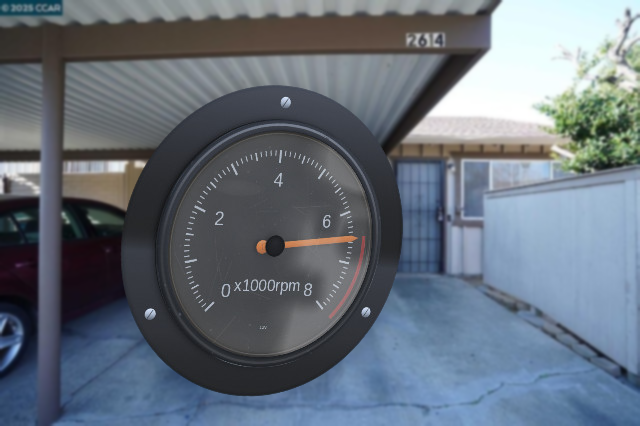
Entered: 6500 rpm
